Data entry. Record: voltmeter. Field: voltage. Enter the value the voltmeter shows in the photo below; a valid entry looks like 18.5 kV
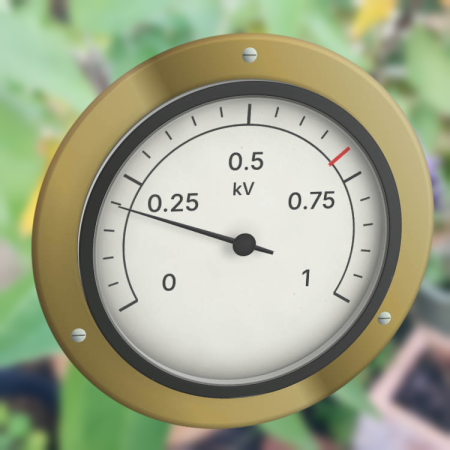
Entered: 0.2 kV
